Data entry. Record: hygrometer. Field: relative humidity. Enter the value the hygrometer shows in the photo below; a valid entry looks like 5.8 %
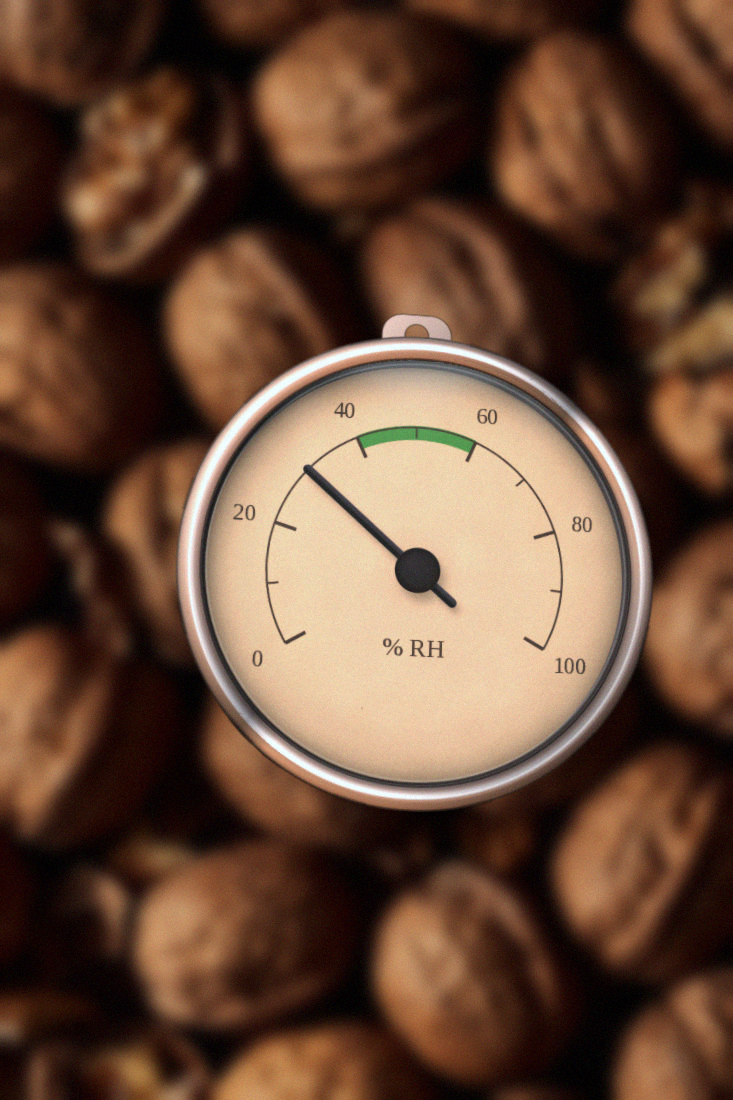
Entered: 30 %
